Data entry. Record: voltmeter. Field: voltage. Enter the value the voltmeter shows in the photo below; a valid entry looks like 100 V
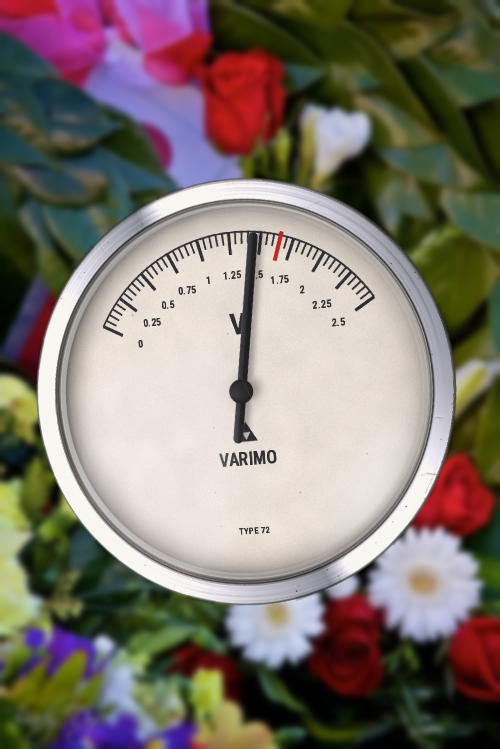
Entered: 1.45 V
